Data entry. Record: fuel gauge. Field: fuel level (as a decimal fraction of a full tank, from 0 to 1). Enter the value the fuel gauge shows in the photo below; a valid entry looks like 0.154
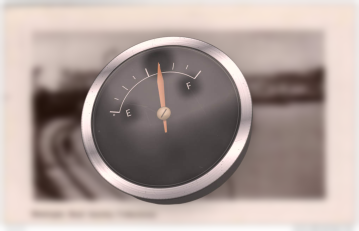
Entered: 0.625
